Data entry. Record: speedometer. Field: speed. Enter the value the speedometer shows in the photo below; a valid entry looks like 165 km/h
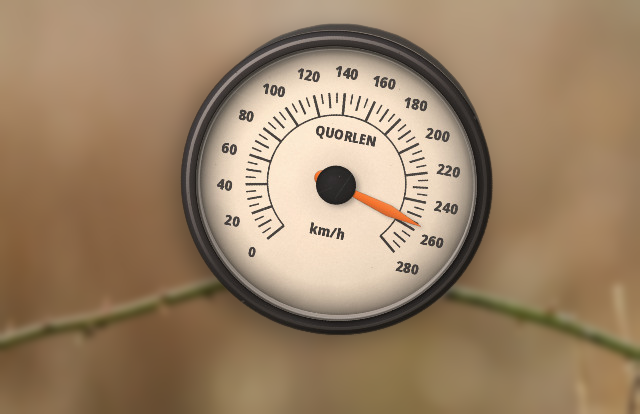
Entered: 255 km/h
